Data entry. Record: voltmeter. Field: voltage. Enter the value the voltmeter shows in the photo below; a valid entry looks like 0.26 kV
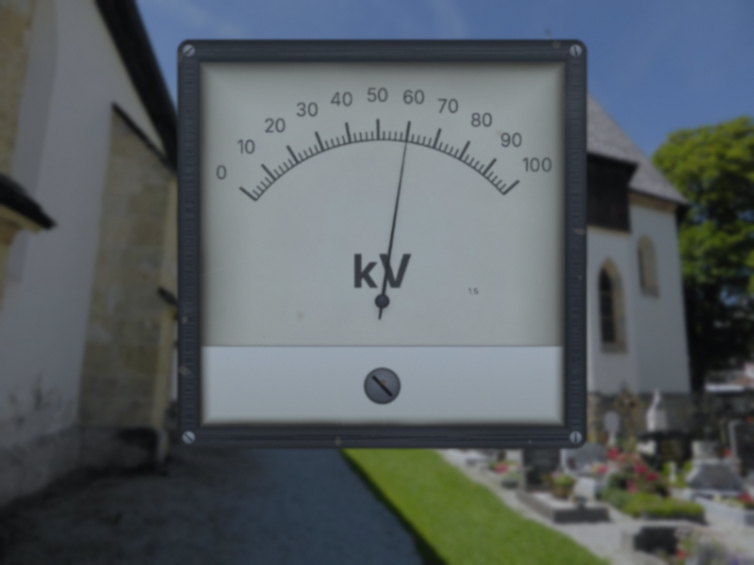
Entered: 60 kV
